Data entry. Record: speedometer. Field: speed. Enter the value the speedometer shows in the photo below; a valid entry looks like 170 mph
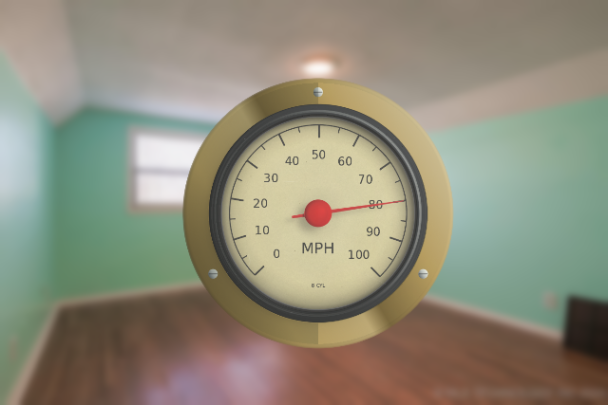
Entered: 80 mph
